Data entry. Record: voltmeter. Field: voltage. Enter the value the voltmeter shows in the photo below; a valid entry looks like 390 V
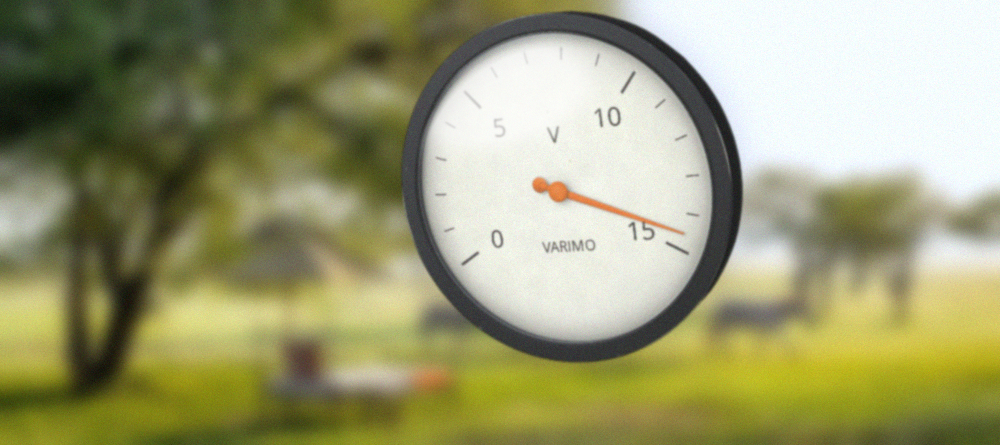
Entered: 14.5 V
